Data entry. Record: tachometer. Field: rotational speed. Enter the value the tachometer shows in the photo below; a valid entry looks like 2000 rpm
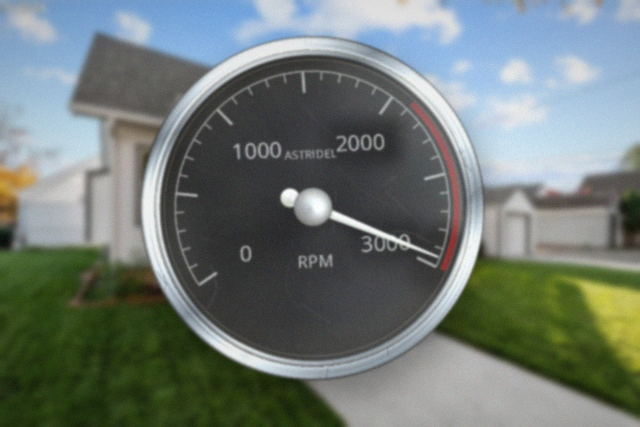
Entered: 2950 rpm
